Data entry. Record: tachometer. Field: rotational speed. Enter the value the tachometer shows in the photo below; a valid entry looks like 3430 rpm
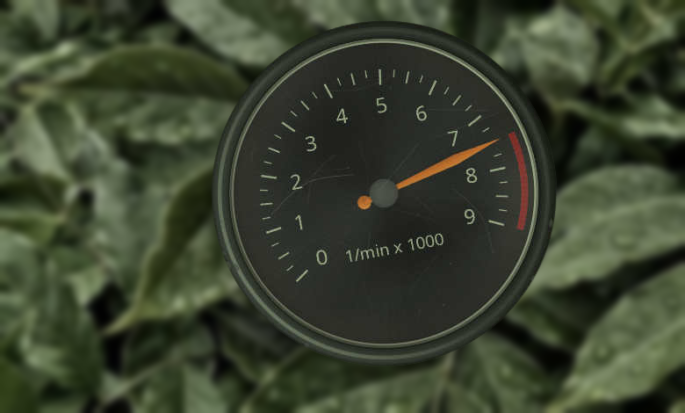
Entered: 7500 rpm
